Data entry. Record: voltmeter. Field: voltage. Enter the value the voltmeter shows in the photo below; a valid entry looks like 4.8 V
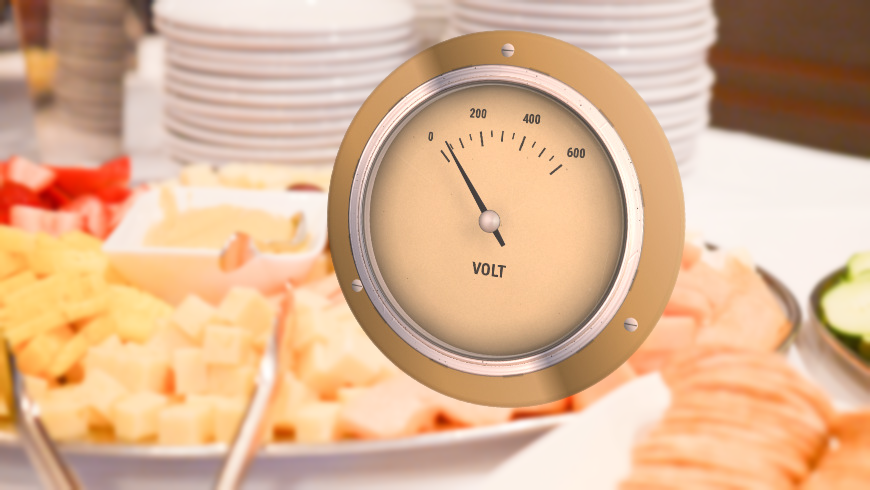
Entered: 50 V
